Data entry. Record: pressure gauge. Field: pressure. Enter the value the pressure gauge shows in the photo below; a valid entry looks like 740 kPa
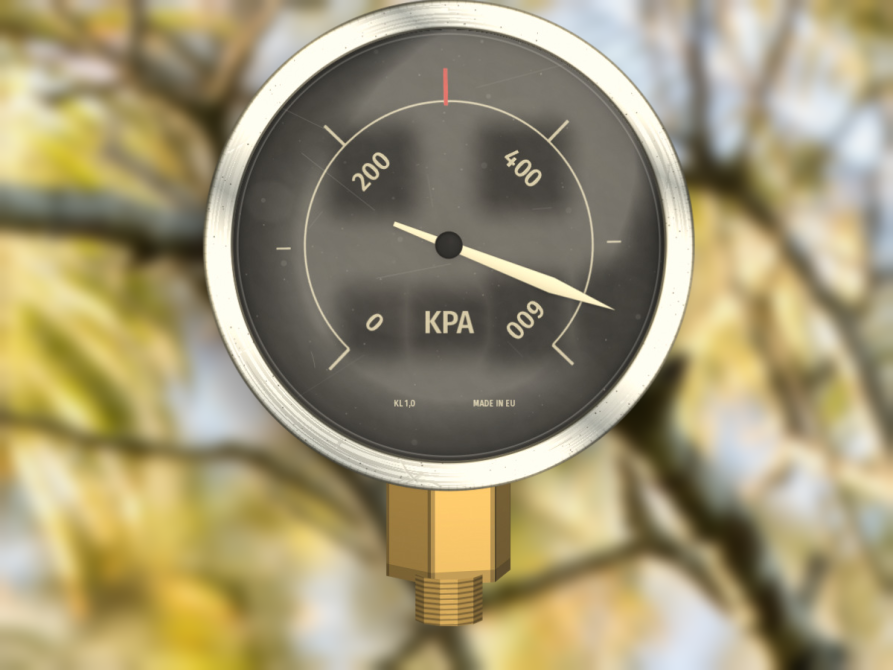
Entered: 550 kPa
